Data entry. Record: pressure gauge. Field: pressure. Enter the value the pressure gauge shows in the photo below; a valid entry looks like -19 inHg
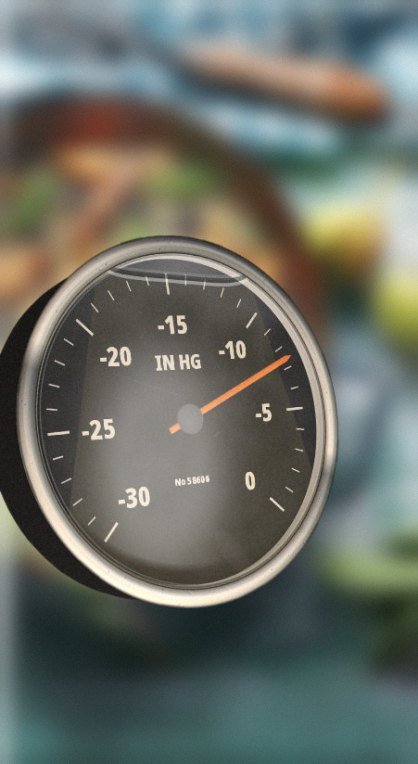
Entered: -7.5 inHg
